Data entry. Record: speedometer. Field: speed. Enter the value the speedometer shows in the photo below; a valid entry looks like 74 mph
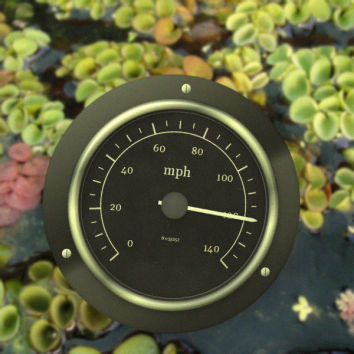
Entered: 120 mph
